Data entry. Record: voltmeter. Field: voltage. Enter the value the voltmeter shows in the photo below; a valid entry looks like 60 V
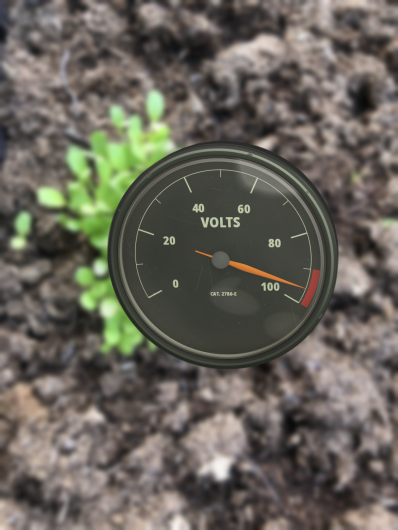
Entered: 95 V
